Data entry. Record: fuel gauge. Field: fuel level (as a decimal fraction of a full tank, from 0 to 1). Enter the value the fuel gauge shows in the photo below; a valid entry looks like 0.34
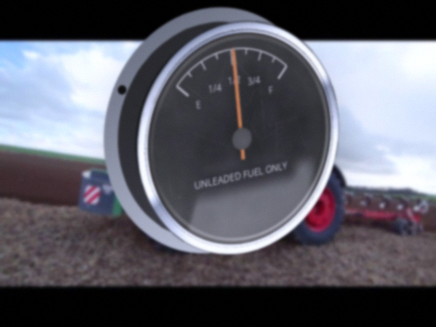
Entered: 0.5
